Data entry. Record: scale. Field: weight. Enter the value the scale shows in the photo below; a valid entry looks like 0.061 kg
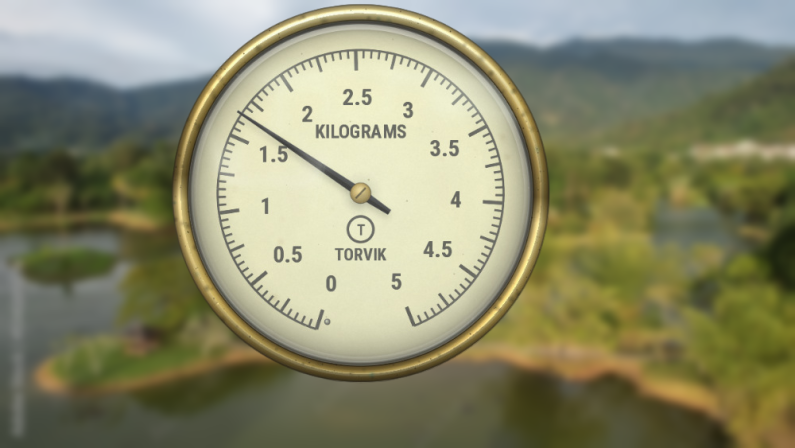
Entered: 1.65 kg
